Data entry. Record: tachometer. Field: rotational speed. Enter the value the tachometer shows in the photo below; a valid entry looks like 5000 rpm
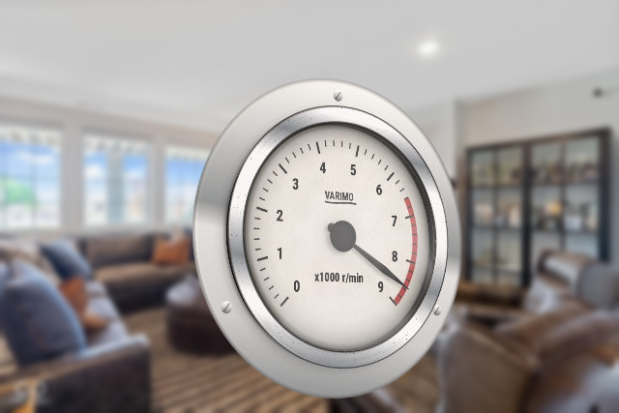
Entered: 8600 rpm
